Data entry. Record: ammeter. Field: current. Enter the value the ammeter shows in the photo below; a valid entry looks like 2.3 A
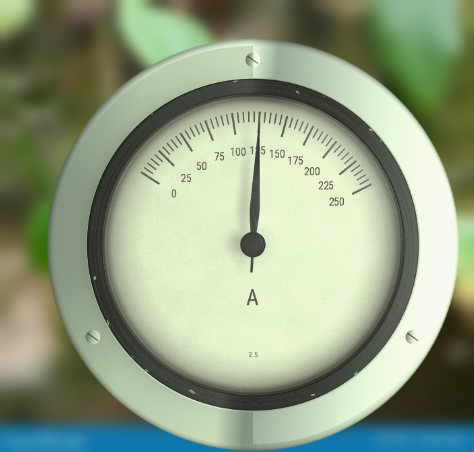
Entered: 125 A
